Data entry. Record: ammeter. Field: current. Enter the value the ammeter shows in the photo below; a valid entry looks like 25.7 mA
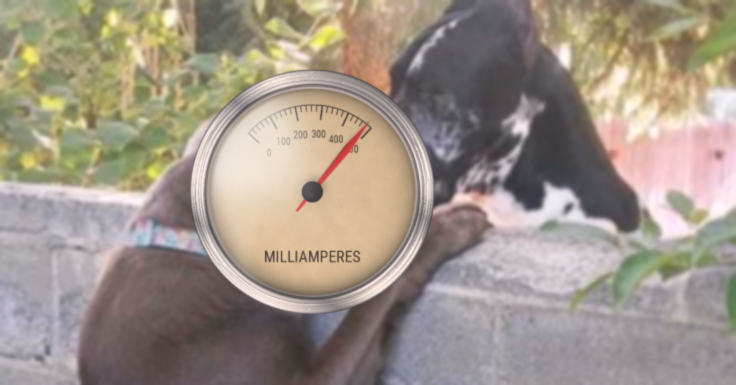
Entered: 480 mA
